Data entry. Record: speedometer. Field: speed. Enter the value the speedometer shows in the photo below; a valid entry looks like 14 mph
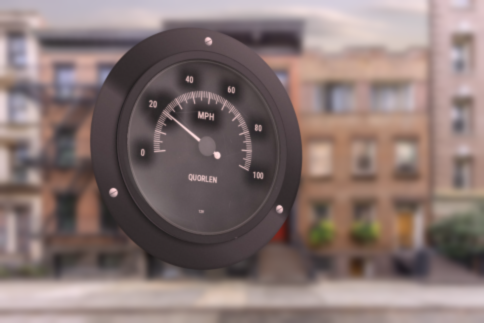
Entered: 20 mph
